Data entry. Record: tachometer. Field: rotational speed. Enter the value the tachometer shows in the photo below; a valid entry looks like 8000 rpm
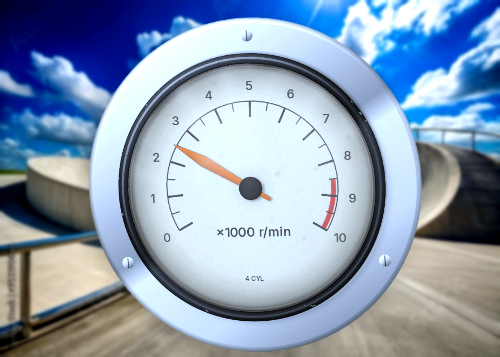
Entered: 2500 rpm
